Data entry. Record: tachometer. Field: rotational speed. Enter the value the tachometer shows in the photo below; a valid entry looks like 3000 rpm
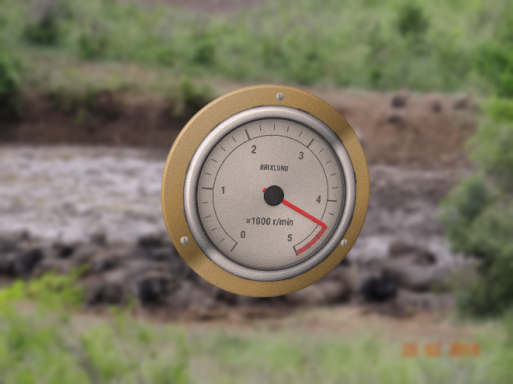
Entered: 4400 rpm
